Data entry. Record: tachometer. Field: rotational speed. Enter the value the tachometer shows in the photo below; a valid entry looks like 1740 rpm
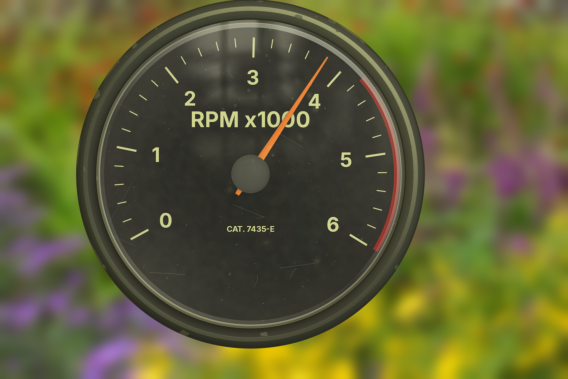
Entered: 3800 rpm
